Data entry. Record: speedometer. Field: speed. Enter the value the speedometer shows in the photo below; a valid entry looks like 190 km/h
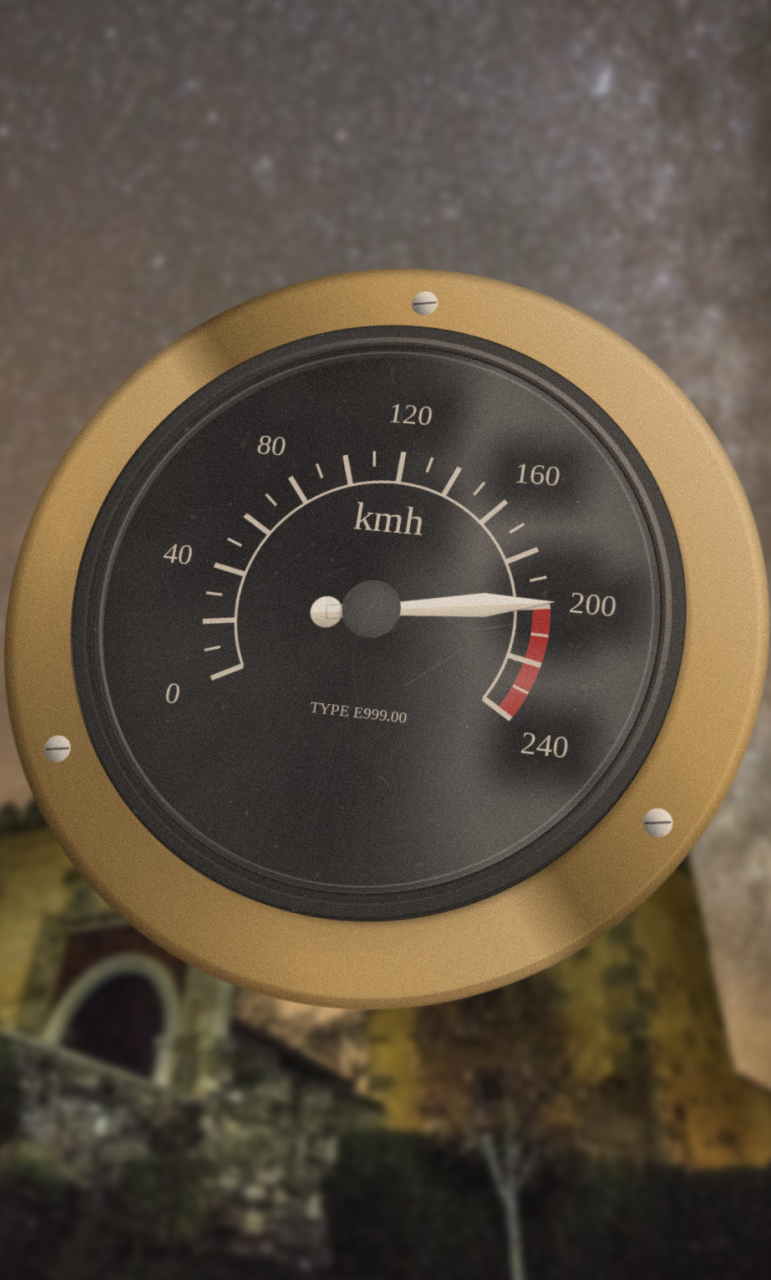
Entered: 200 km/h
